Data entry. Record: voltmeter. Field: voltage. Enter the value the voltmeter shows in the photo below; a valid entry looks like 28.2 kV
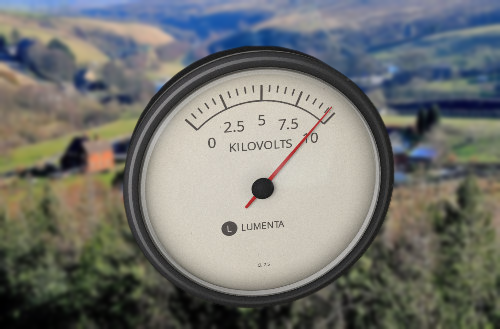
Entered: 9.5 kV
